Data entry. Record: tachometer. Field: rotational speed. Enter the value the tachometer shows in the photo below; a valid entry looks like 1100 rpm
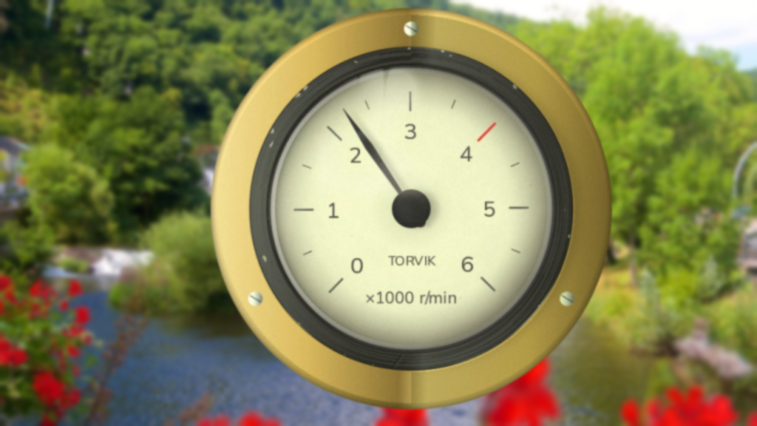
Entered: 2250 rpm
